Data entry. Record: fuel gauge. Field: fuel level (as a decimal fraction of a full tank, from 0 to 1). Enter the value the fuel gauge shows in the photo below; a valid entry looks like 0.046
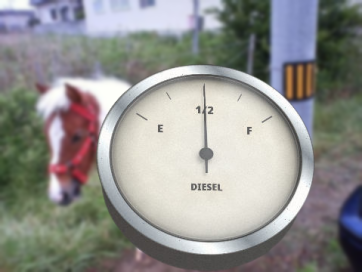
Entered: 0.5
